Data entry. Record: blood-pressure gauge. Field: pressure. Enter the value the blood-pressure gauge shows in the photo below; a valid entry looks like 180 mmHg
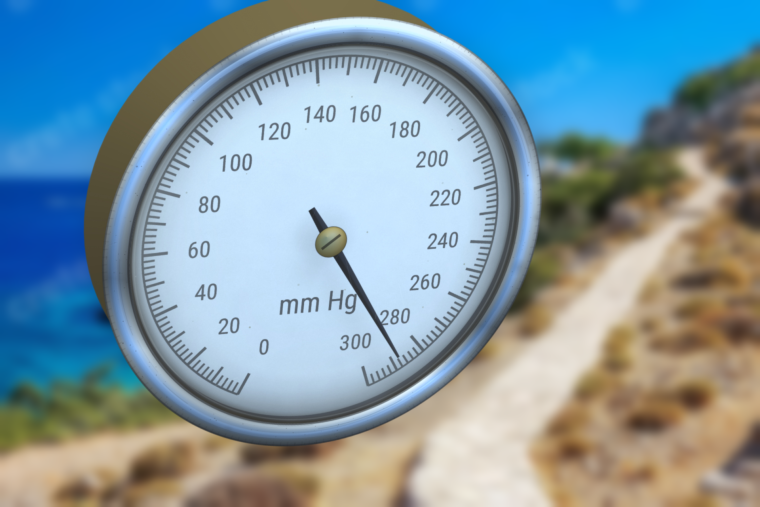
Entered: 288 mmHg
